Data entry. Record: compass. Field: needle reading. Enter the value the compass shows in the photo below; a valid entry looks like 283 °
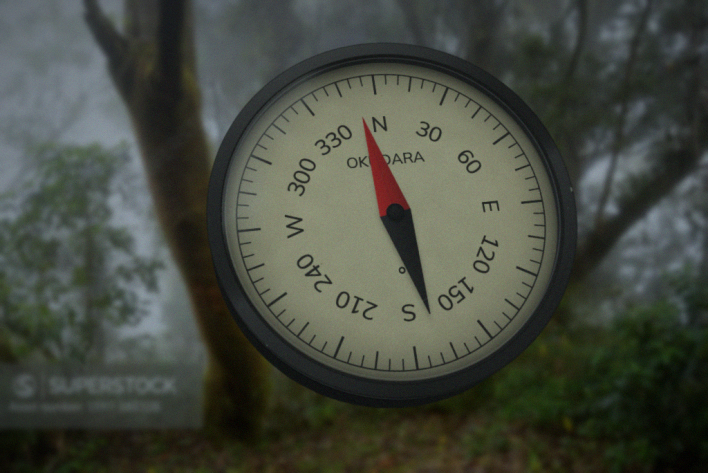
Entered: 350 °
